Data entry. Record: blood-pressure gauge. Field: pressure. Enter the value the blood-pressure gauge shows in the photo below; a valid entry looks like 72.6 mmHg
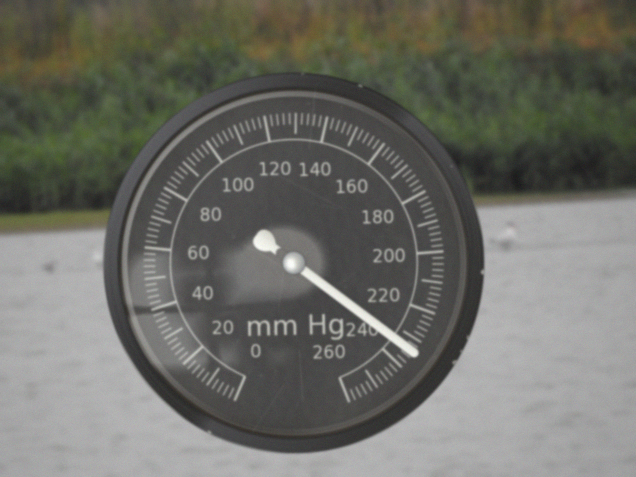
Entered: 234 mmHg
